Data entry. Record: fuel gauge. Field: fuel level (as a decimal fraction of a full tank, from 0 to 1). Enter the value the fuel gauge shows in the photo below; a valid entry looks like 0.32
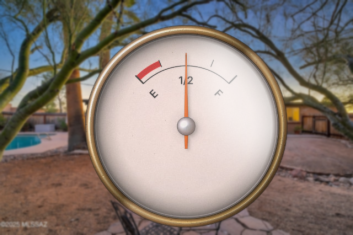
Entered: 0.5
